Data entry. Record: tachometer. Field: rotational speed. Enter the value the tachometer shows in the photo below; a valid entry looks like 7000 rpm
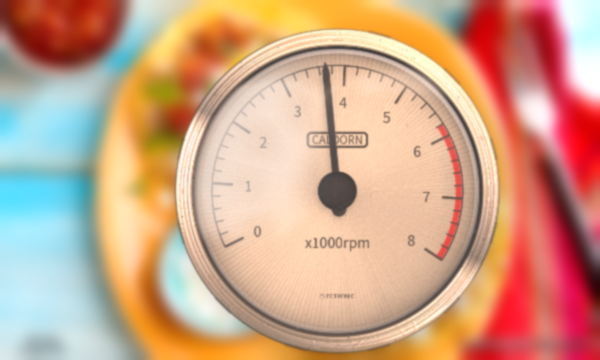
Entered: 3700 rpm
